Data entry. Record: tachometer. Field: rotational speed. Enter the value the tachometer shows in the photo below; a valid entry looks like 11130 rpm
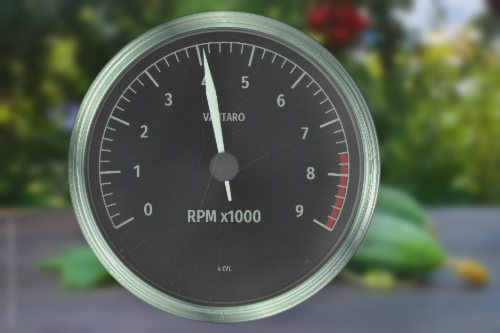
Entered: 4100 rpm
